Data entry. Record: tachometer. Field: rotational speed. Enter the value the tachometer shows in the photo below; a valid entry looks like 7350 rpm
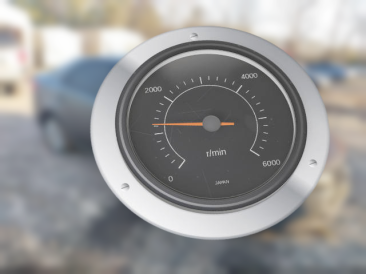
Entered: 1200 rpm
